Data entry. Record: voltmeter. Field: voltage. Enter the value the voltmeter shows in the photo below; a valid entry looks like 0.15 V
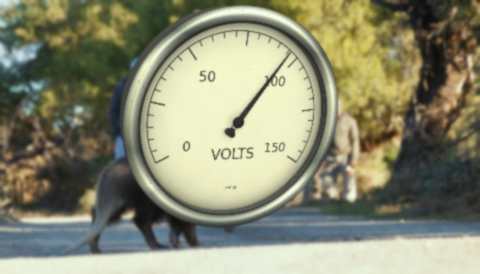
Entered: 95 V
